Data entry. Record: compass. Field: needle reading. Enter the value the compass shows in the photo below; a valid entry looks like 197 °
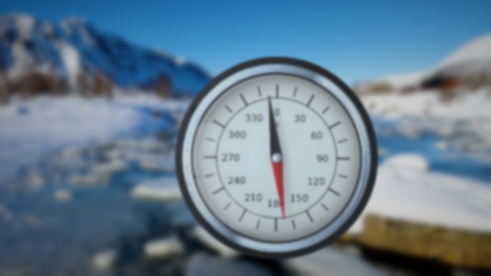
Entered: 172.5 °
